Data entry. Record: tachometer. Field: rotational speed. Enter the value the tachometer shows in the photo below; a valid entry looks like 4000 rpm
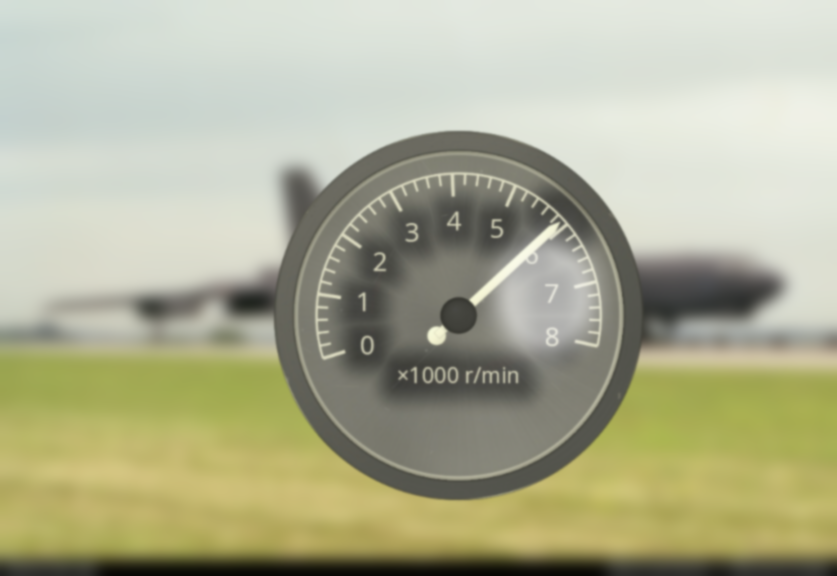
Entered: 5900 rpm
